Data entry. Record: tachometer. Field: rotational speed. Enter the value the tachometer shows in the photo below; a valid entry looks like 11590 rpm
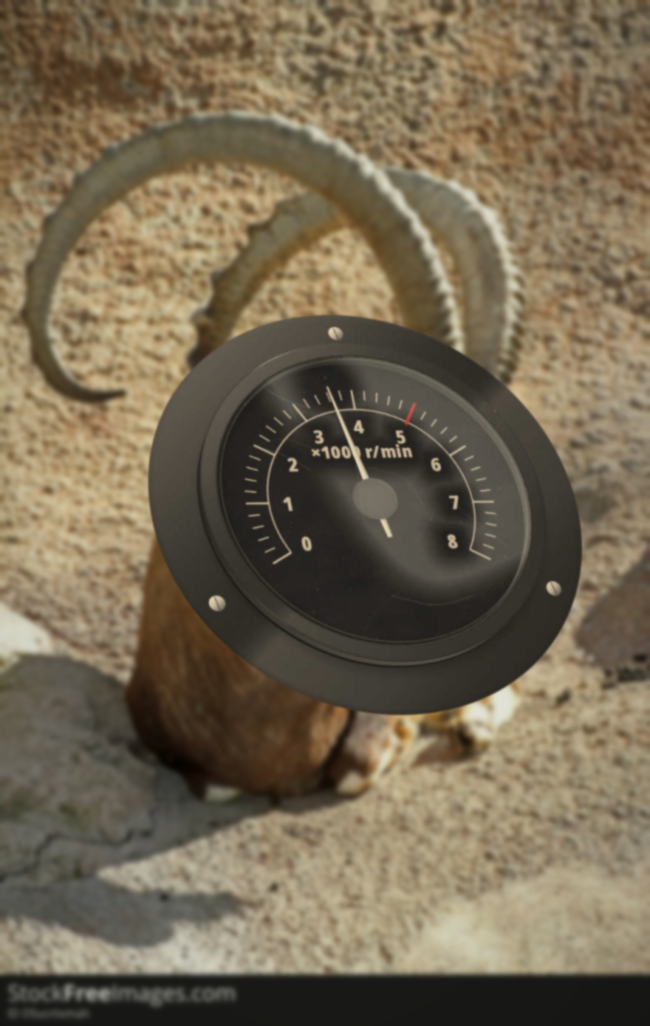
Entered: 3600 rpm
